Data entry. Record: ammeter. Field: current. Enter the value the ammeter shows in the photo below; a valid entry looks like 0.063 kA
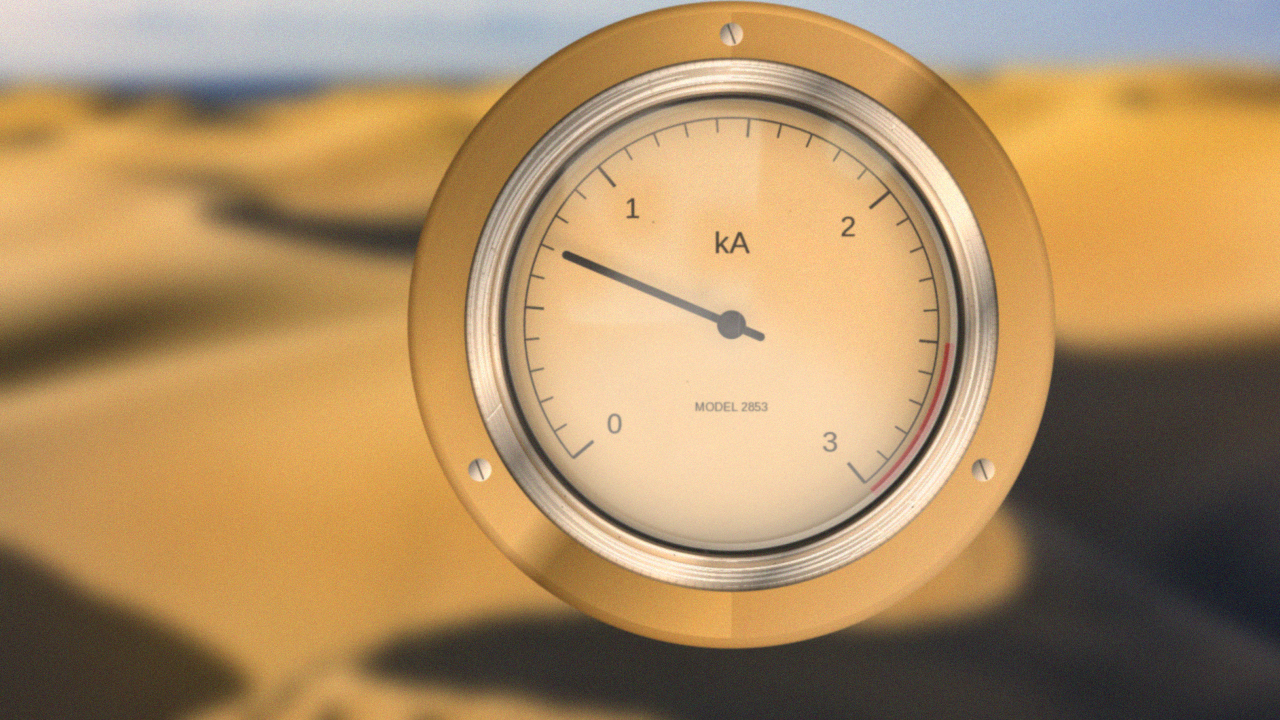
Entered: 0.7 kA
